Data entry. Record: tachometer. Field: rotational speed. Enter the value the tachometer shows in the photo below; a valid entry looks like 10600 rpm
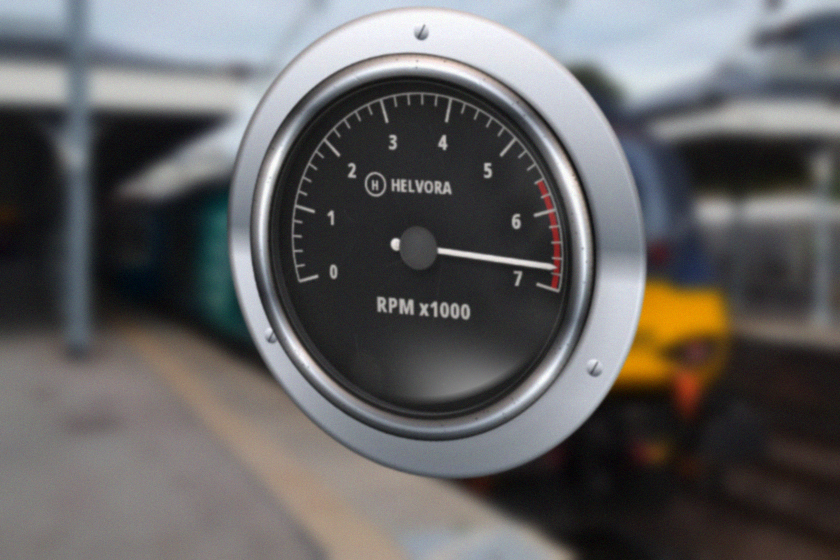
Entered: 6700 rpm
